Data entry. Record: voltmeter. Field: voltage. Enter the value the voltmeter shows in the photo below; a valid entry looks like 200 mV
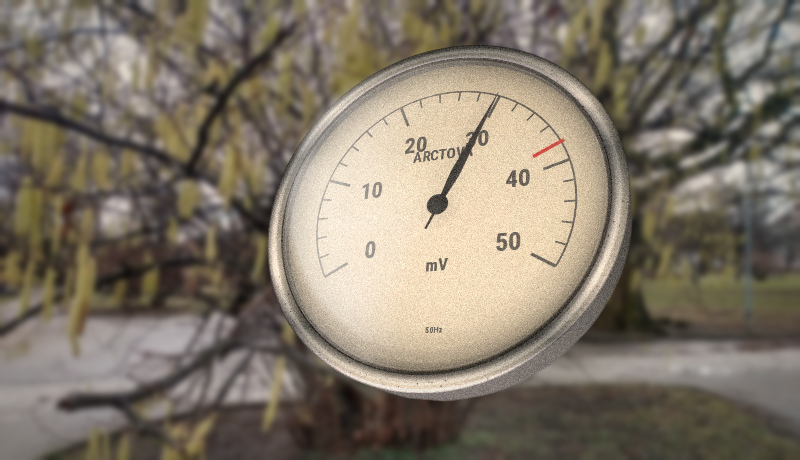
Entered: 30 mV
